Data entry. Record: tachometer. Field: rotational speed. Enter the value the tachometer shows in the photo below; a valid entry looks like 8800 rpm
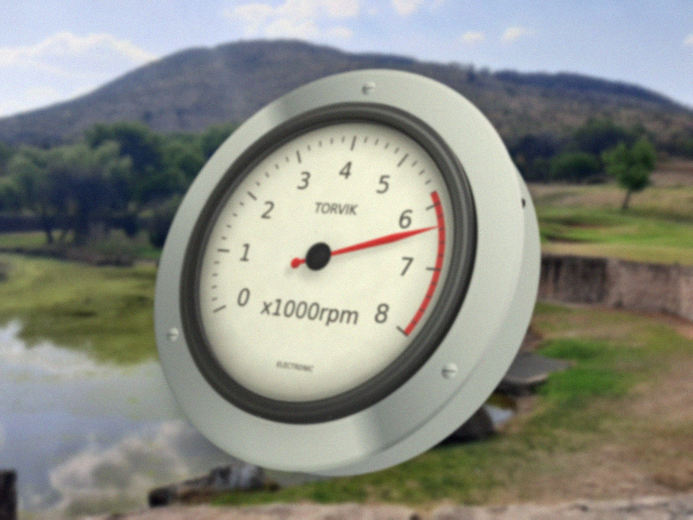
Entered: 6400 rpm
